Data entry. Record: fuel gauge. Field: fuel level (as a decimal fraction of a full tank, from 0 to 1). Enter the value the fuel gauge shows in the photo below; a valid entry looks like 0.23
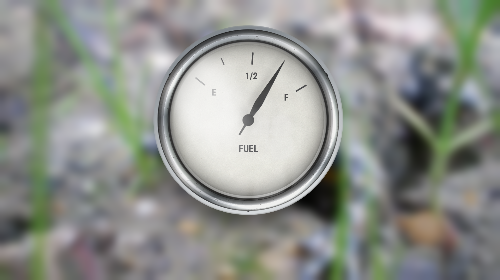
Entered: 0.75
